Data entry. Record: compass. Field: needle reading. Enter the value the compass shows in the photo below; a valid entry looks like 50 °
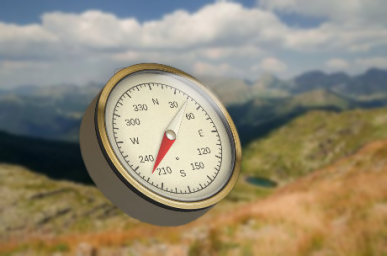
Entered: 225 °
